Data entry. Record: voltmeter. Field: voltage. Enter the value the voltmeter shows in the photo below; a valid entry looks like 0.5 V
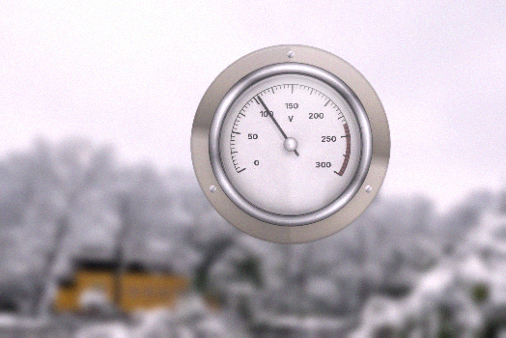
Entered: 105 V
